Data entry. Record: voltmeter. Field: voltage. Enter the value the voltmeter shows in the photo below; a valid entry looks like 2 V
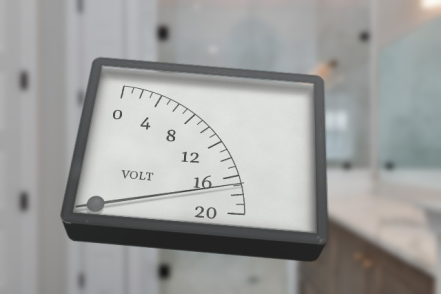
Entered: 17 V
